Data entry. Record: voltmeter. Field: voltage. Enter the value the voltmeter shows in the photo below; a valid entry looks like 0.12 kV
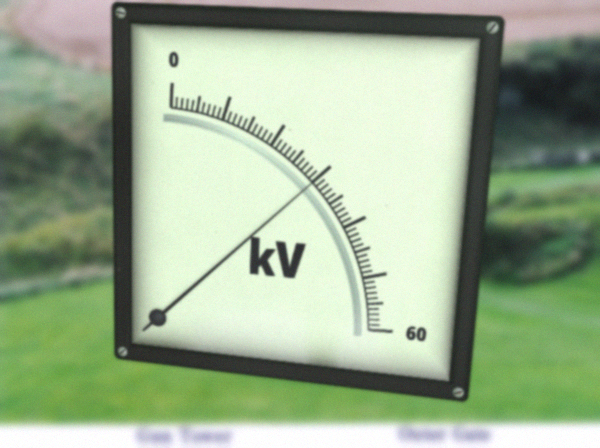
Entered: 30 kV
